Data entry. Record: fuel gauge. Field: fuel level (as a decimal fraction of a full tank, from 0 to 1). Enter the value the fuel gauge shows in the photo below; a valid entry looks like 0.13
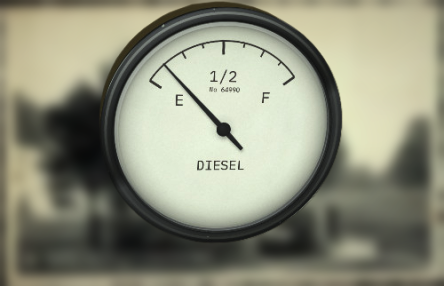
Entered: 0.125
